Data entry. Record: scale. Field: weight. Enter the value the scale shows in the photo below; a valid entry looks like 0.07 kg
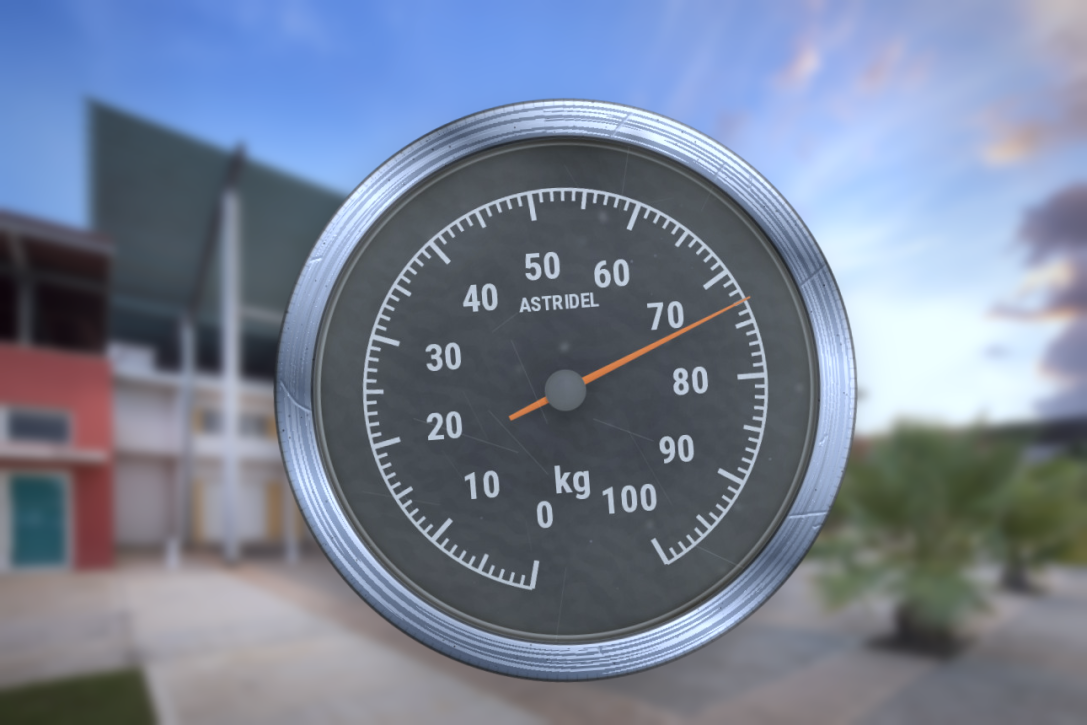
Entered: 73 kg
